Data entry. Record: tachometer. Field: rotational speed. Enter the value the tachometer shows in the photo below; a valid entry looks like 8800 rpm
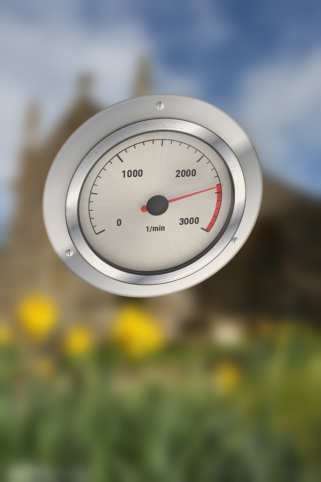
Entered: 2400 rpm
